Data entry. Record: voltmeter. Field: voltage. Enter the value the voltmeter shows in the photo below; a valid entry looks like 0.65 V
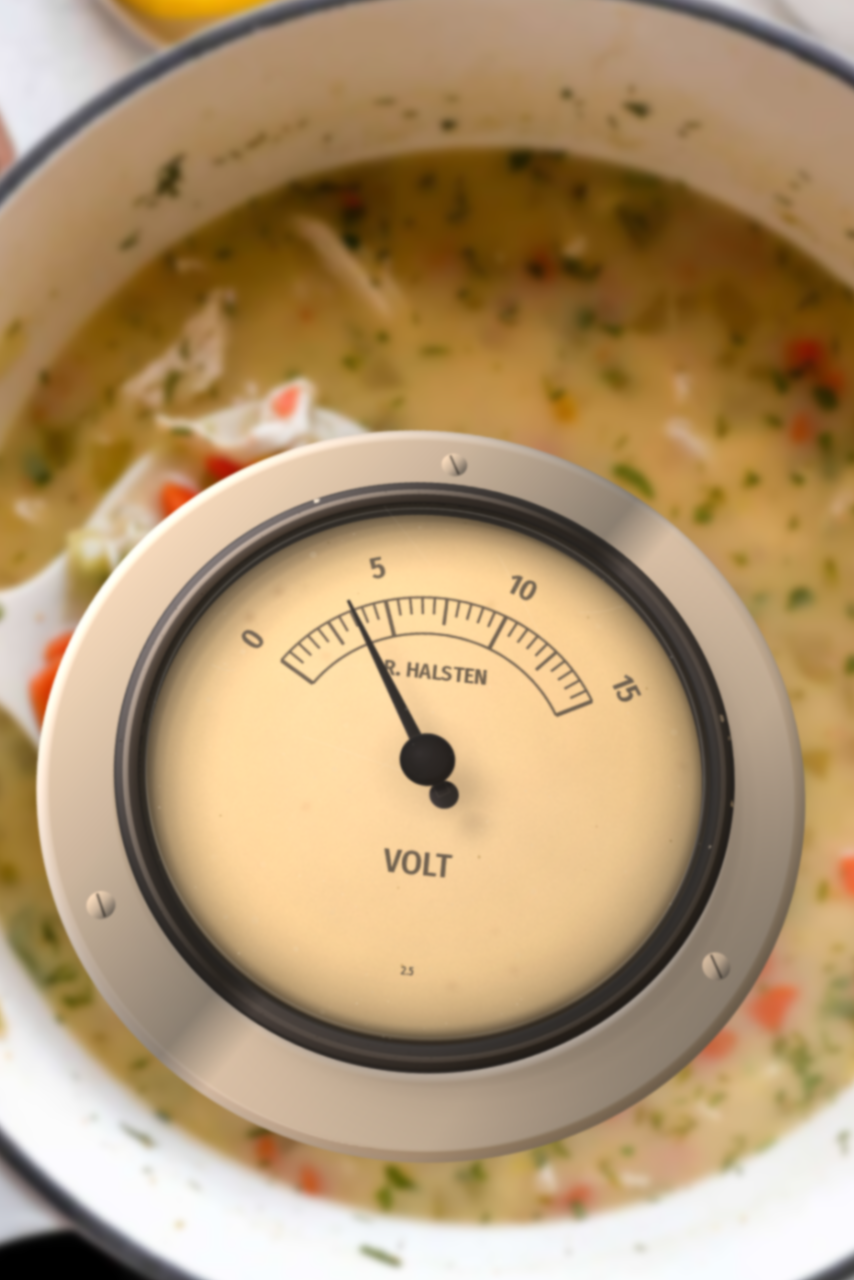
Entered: 3.5 V
